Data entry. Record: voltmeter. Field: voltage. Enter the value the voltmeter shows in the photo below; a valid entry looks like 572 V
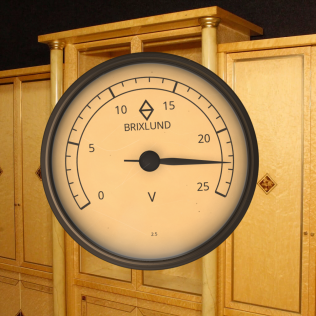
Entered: 22.5 V
